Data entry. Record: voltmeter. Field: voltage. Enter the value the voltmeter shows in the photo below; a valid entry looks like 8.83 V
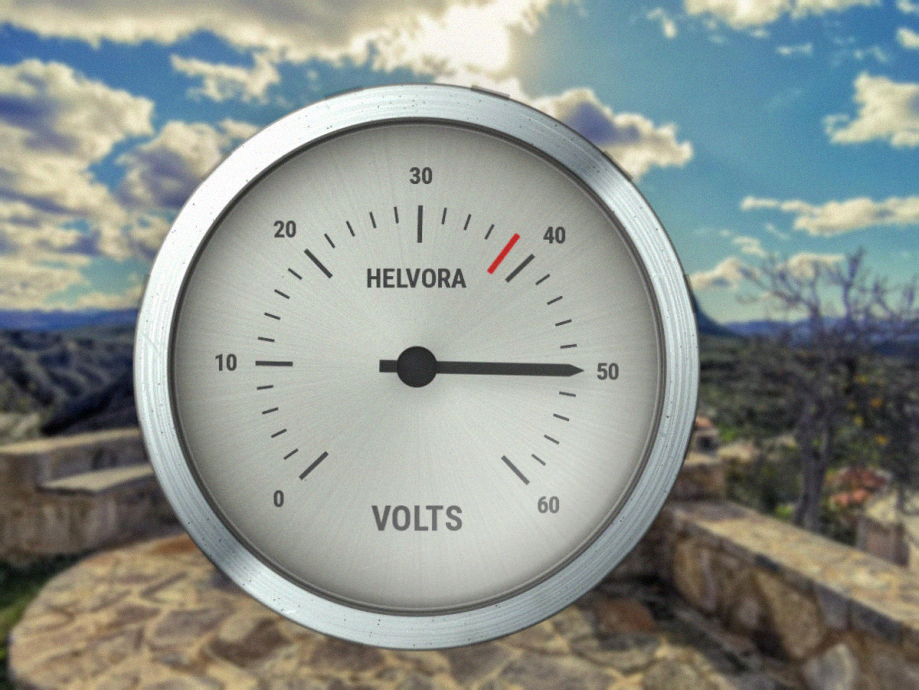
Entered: 50 V
